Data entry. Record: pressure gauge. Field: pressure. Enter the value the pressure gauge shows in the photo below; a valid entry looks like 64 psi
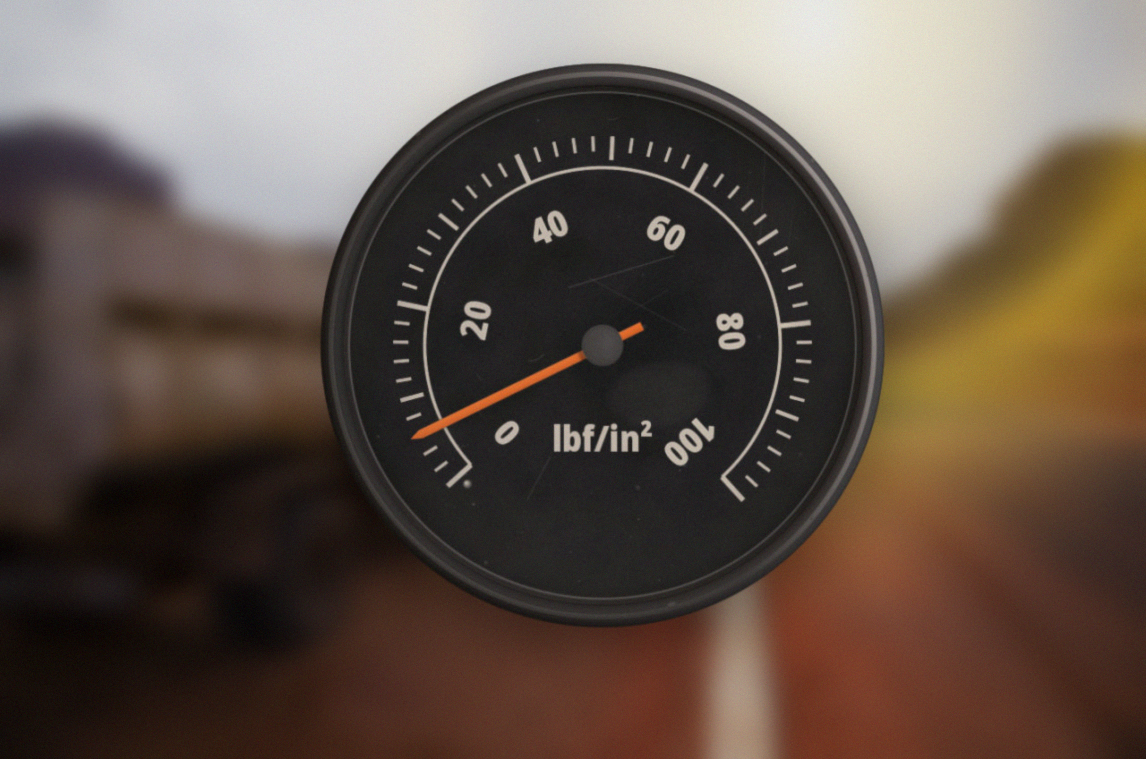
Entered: 6 psi
